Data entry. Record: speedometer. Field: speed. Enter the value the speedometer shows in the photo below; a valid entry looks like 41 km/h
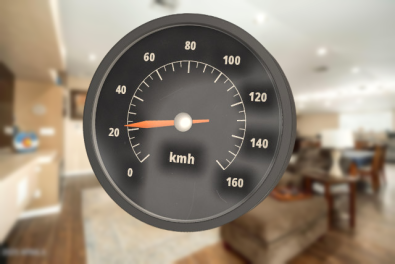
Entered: 22.5 km/h
